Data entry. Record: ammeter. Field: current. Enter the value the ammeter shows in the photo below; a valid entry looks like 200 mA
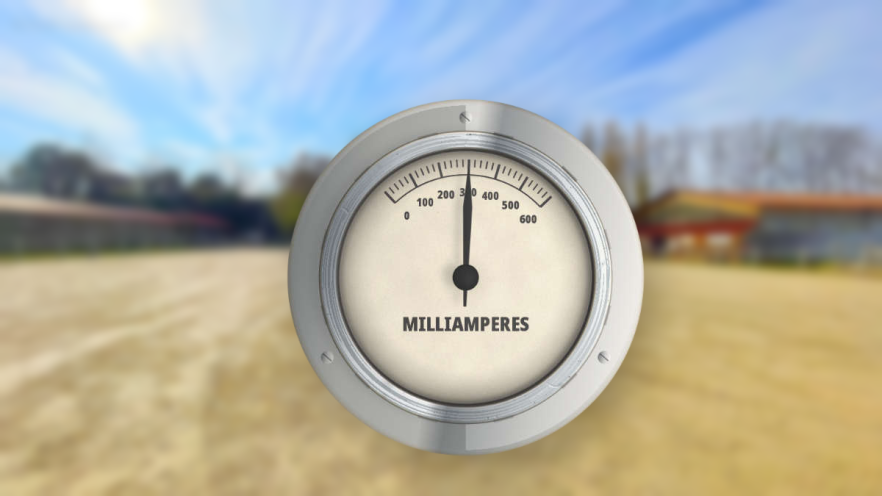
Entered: 300 mA
